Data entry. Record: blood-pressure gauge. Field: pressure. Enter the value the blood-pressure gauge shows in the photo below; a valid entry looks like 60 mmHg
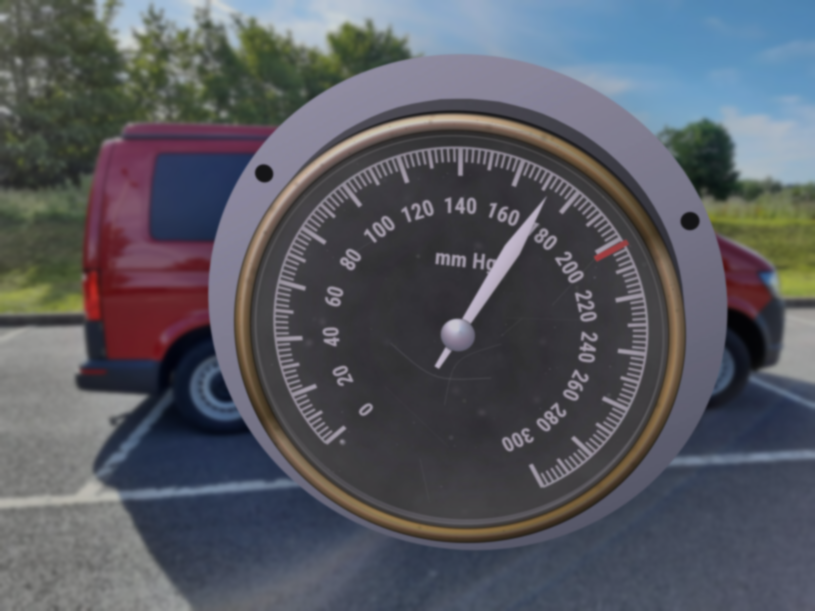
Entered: 172 mmHg
